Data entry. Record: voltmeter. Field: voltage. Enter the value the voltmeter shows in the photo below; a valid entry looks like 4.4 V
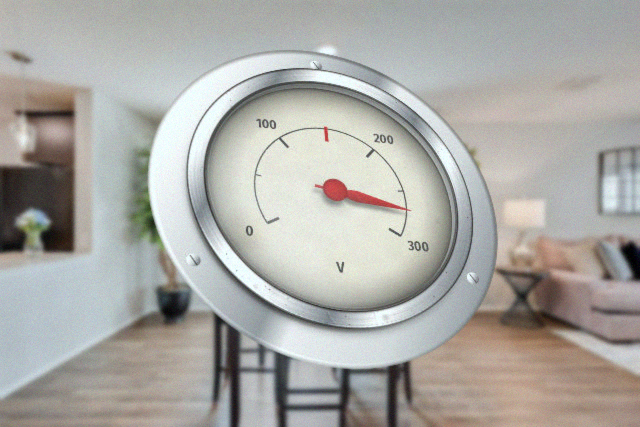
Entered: 275 V
